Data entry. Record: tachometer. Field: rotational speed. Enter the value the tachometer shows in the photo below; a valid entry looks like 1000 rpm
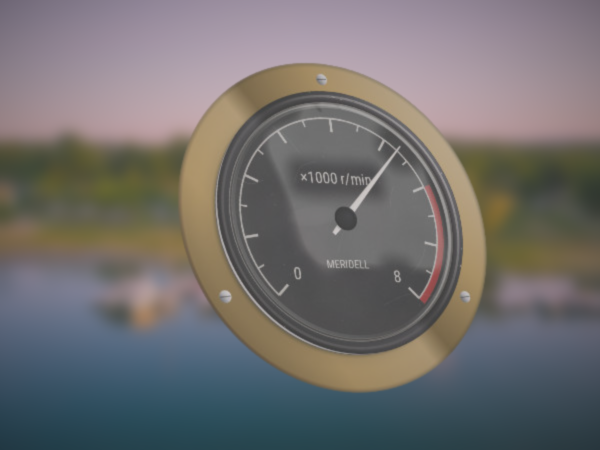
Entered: 5250 rpm
